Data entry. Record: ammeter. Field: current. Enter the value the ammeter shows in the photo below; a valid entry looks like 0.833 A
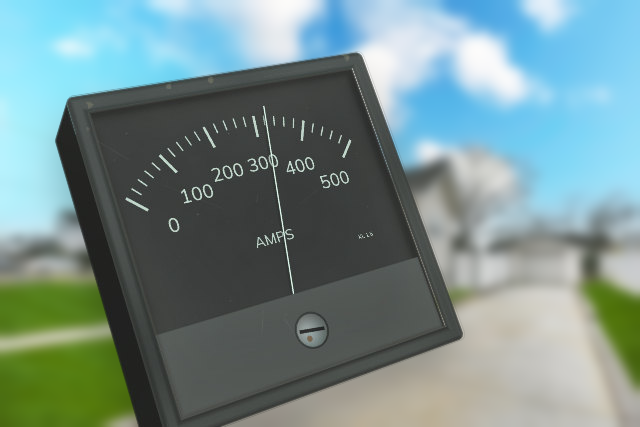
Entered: 320 A
